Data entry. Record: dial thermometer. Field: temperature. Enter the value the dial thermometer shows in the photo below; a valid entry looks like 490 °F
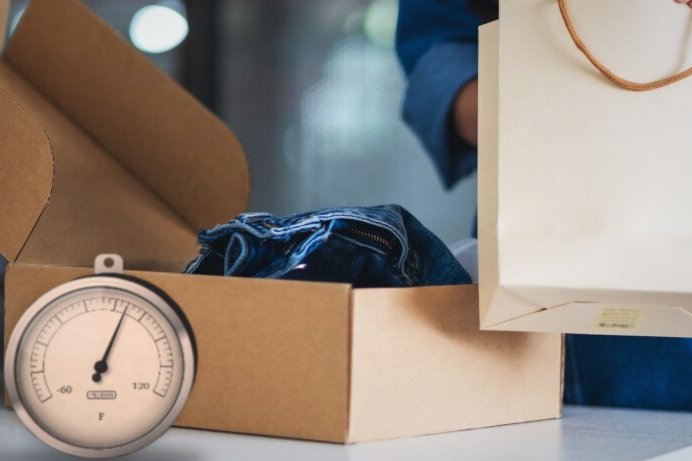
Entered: 48 °F
